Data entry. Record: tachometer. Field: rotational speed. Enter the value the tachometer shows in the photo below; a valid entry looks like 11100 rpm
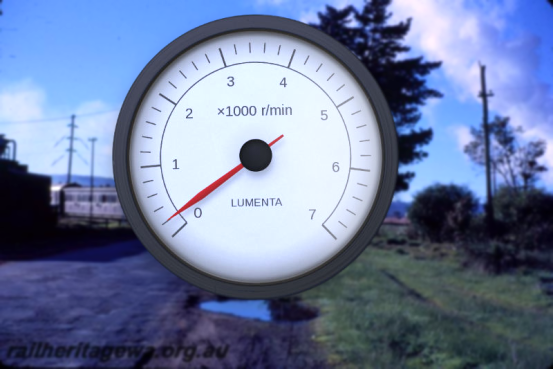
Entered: 200 rpm
